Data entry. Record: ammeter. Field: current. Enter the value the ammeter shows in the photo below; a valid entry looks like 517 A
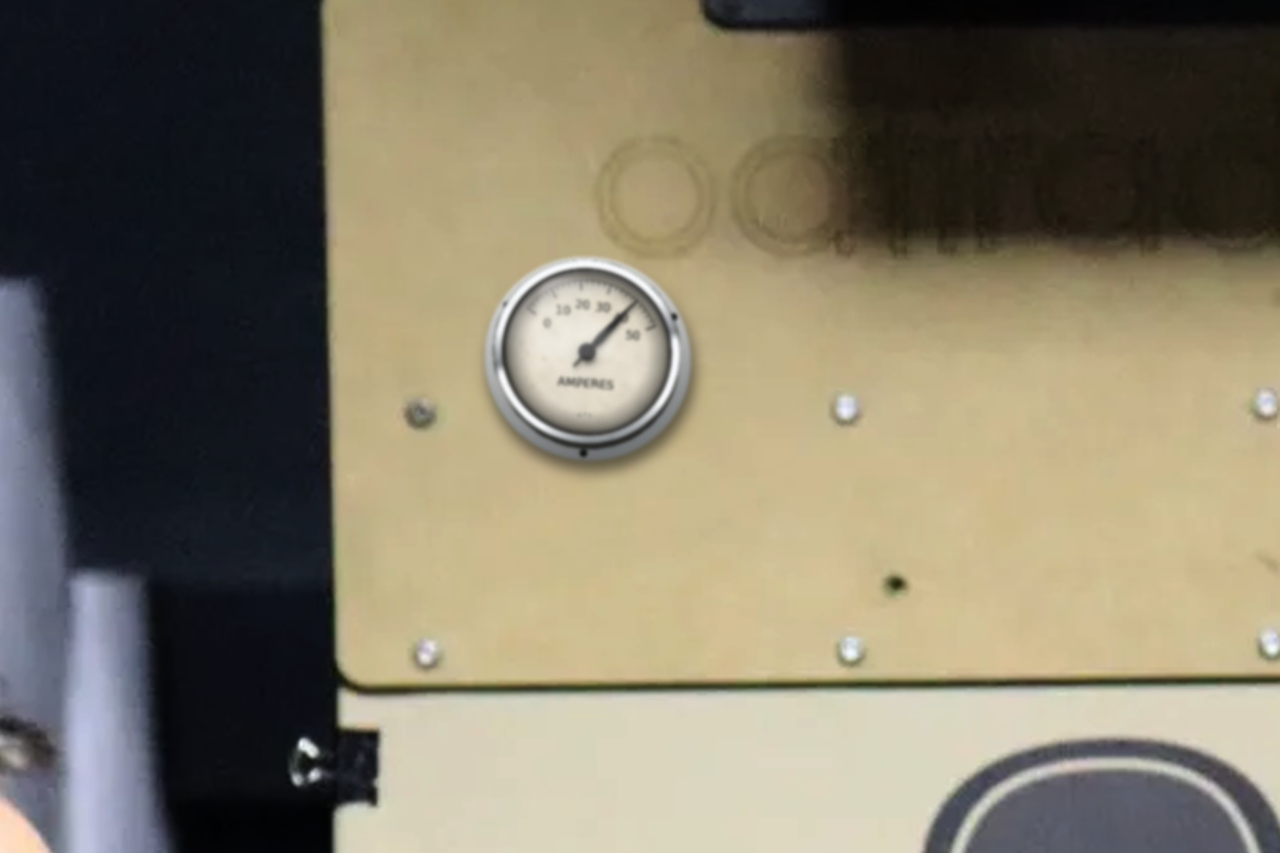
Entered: 40 A
